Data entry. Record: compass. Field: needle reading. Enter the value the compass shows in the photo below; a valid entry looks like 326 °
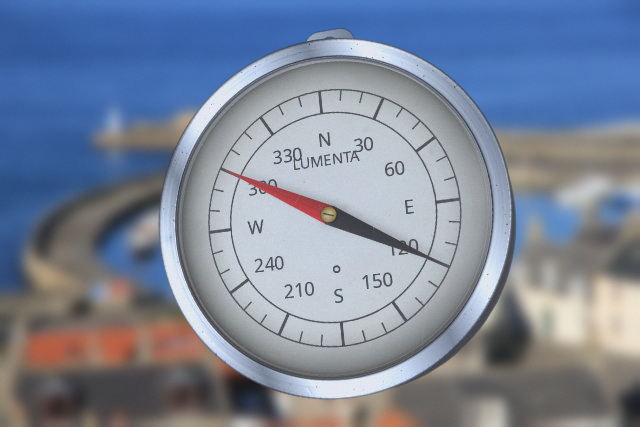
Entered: 300 °
